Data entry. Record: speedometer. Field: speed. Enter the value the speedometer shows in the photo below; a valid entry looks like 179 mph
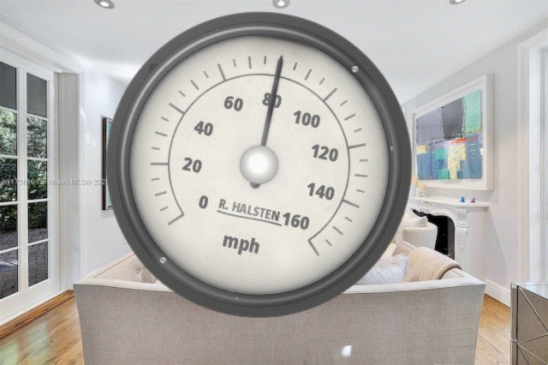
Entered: 80 mph
